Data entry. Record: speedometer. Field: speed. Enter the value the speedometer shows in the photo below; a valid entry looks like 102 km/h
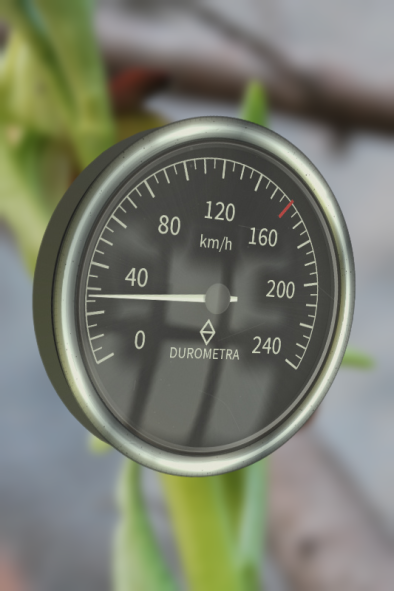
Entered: 27.5 km/h
